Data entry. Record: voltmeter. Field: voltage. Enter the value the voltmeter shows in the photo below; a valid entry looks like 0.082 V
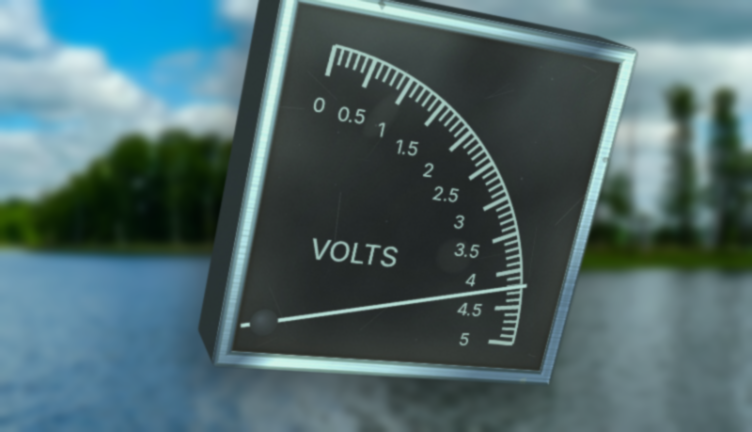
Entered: 4.2 V
